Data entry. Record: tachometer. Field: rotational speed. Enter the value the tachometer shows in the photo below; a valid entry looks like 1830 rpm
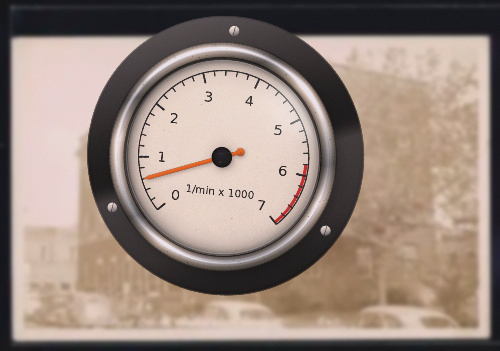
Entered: 600 rpm
